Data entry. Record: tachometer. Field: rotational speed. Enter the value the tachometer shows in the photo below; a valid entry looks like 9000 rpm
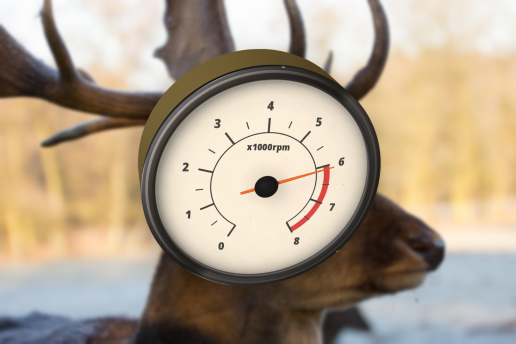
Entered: 6000 rpm
